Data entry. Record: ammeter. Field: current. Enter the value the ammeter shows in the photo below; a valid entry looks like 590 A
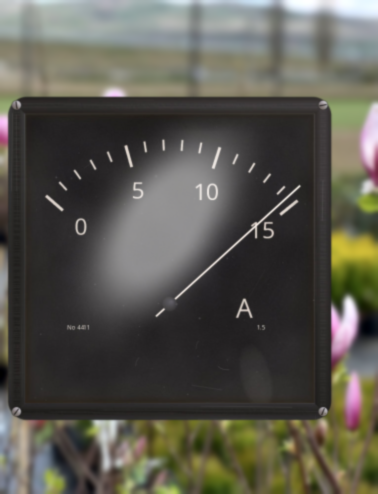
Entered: 14.5 A
